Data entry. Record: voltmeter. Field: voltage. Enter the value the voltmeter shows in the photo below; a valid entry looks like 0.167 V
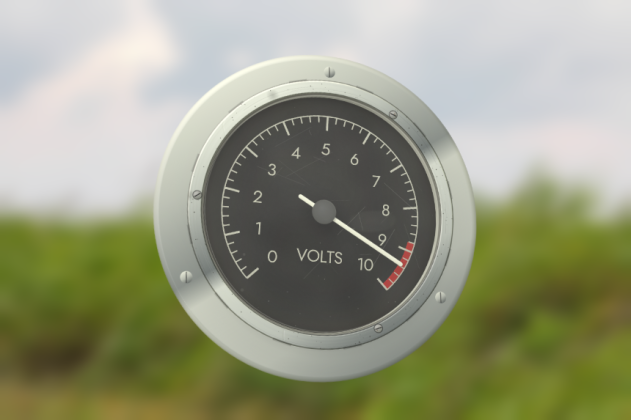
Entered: 9.4 V
